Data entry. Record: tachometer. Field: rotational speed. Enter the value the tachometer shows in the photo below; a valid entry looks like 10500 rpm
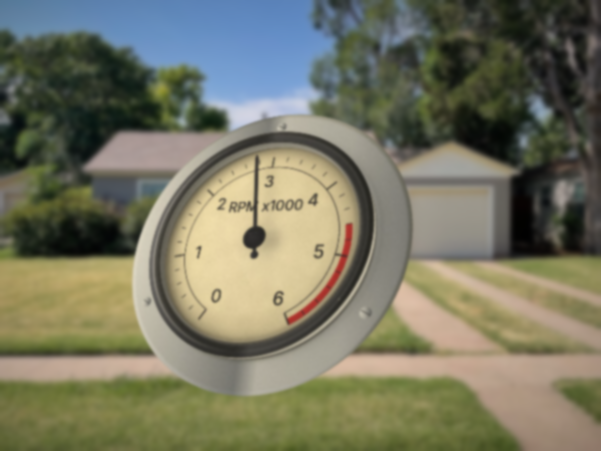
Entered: 2800 rpm
